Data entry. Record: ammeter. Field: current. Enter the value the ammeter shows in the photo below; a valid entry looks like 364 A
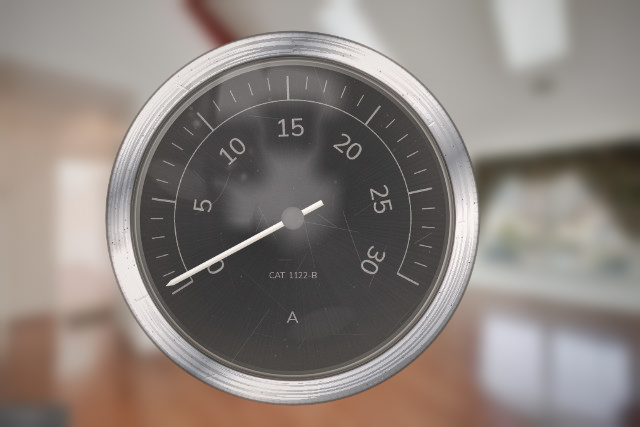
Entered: 0.5 A
